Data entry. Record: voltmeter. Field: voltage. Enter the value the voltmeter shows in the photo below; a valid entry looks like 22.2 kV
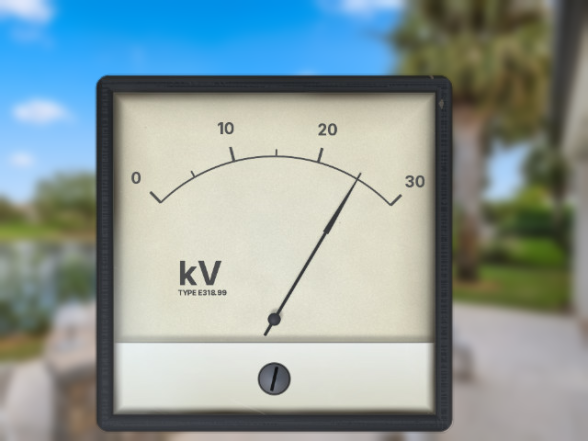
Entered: 25 kV
